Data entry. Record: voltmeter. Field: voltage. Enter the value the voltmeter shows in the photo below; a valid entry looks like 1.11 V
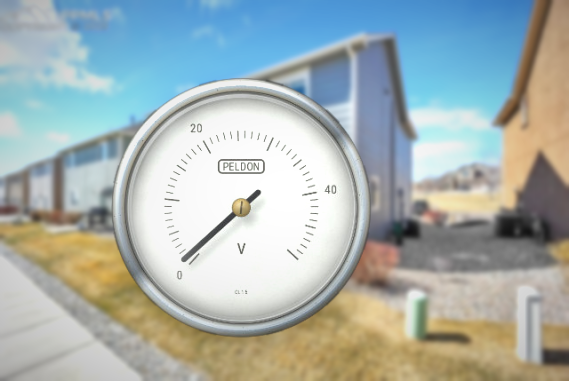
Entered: 1 V
